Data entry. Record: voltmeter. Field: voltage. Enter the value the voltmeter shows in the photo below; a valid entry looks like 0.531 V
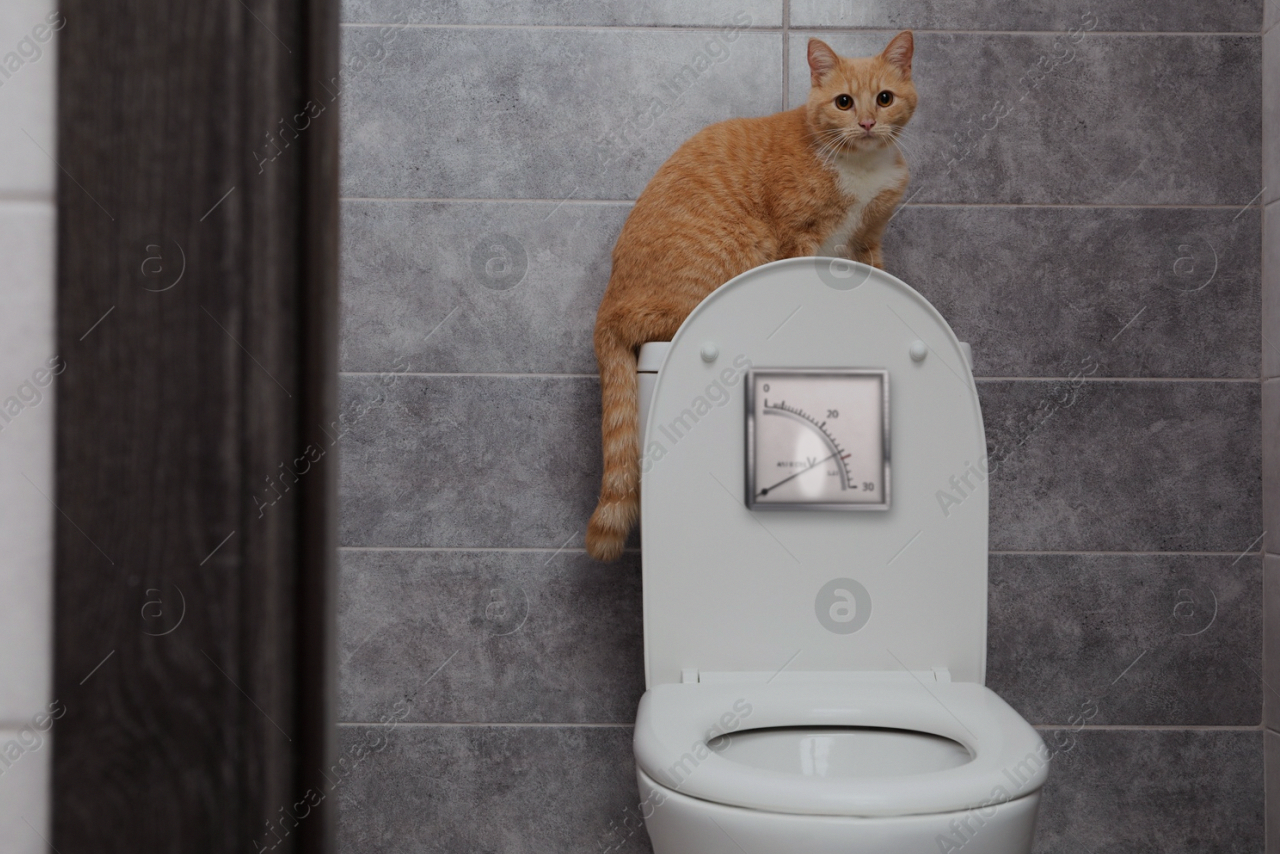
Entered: 25 V
